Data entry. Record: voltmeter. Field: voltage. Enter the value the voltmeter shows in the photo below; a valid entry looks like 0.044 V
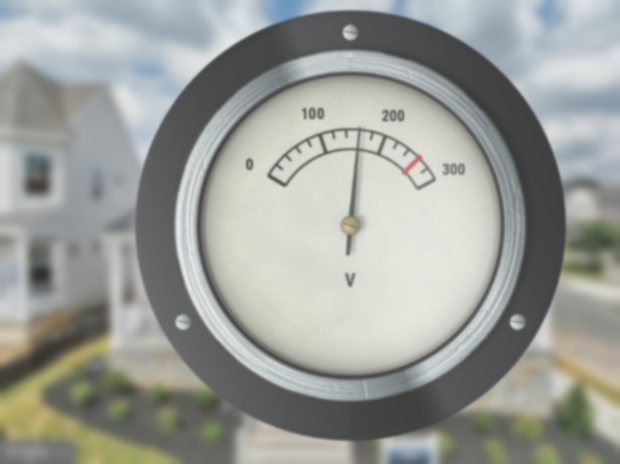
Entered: 160 V
